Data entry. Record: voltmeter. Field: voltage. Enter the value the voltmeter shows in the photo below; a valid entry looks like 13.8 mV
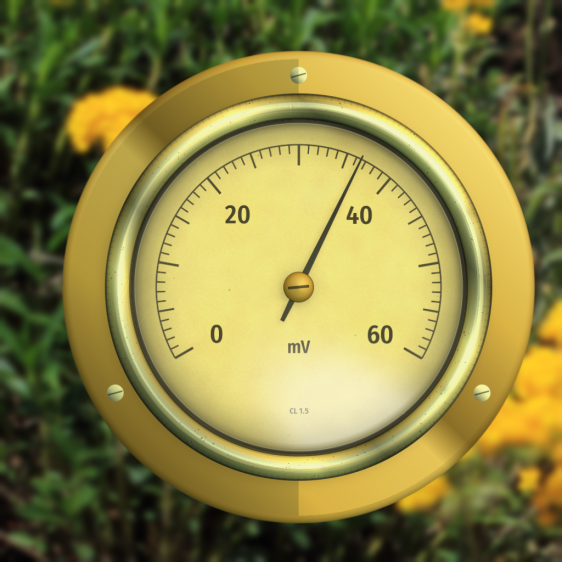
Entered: 36.5 mV
